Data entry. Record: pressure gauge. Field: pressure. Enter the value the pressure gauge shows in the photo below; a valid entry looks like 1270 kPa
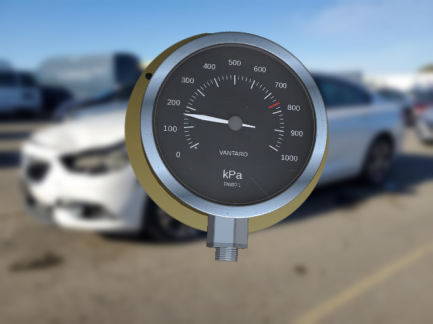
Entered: 160 kPa
